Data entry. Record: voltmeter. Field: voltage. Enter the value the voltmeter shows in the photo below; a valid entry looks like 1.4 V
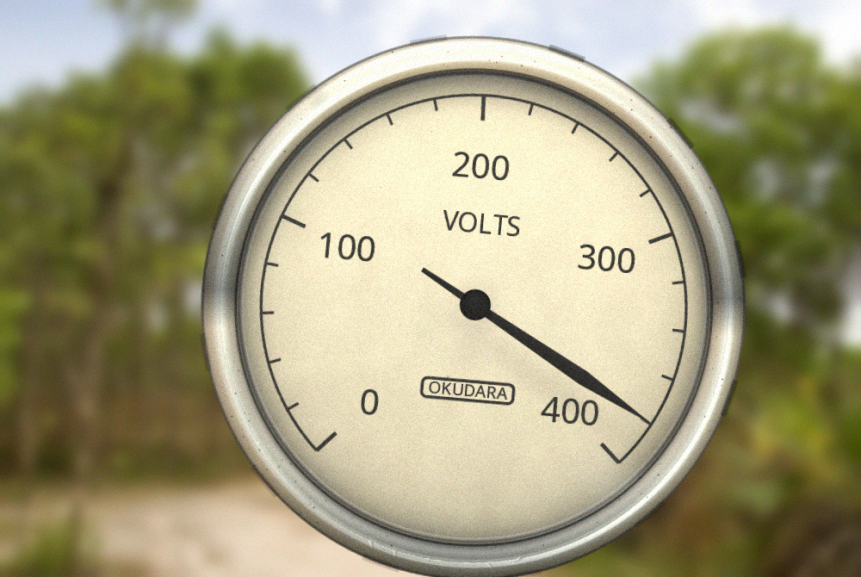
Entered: 380 V
